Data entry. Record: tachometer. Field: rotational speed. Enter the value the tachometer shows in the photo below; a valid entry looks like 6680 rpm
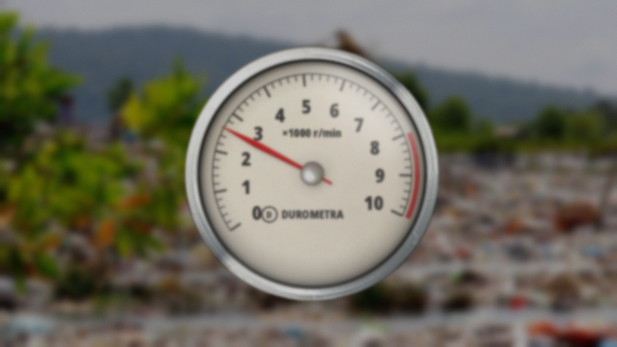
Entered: 2600 rpm
